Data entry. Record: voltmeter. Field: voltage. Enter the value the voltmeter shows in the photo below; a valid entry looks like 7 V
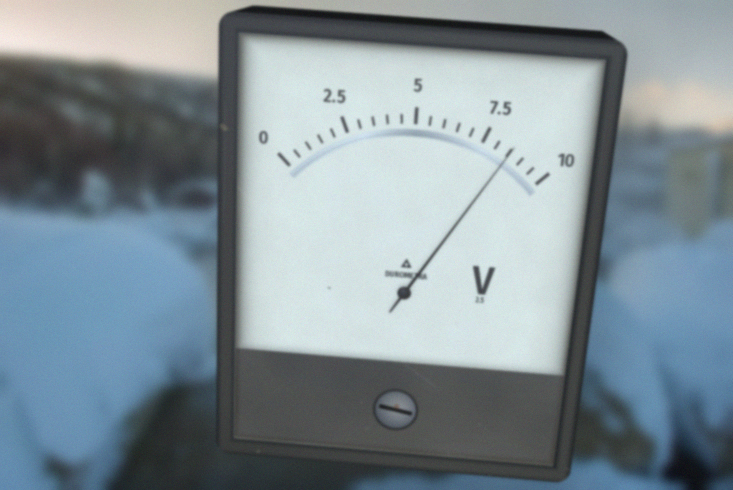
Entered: 8.5 V
